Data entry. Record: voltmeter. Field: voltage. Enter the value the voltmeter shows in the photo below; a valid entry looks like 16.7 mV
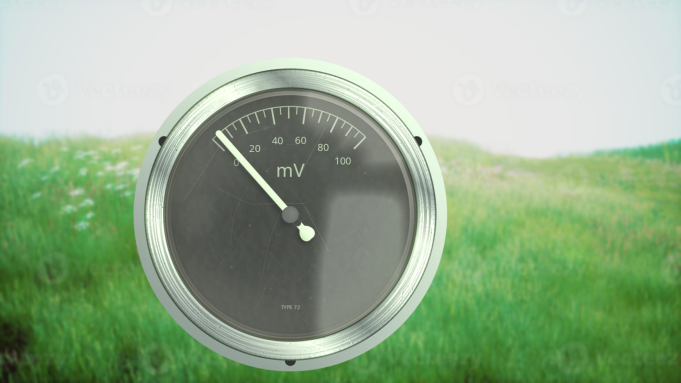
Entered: 5 mV
